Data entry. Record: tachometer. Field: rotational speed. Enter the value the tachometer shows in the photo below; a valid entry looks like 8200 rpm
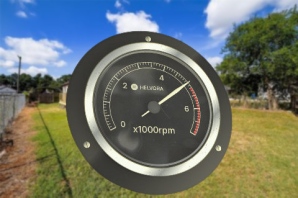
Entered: 5000 rpm
